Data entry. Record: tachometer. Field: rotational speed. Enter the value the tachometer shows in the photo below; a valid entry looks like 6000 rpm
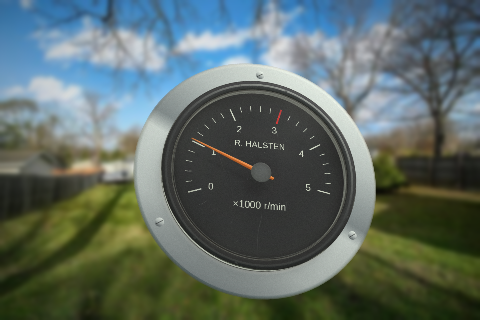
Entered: 1000 rpm
